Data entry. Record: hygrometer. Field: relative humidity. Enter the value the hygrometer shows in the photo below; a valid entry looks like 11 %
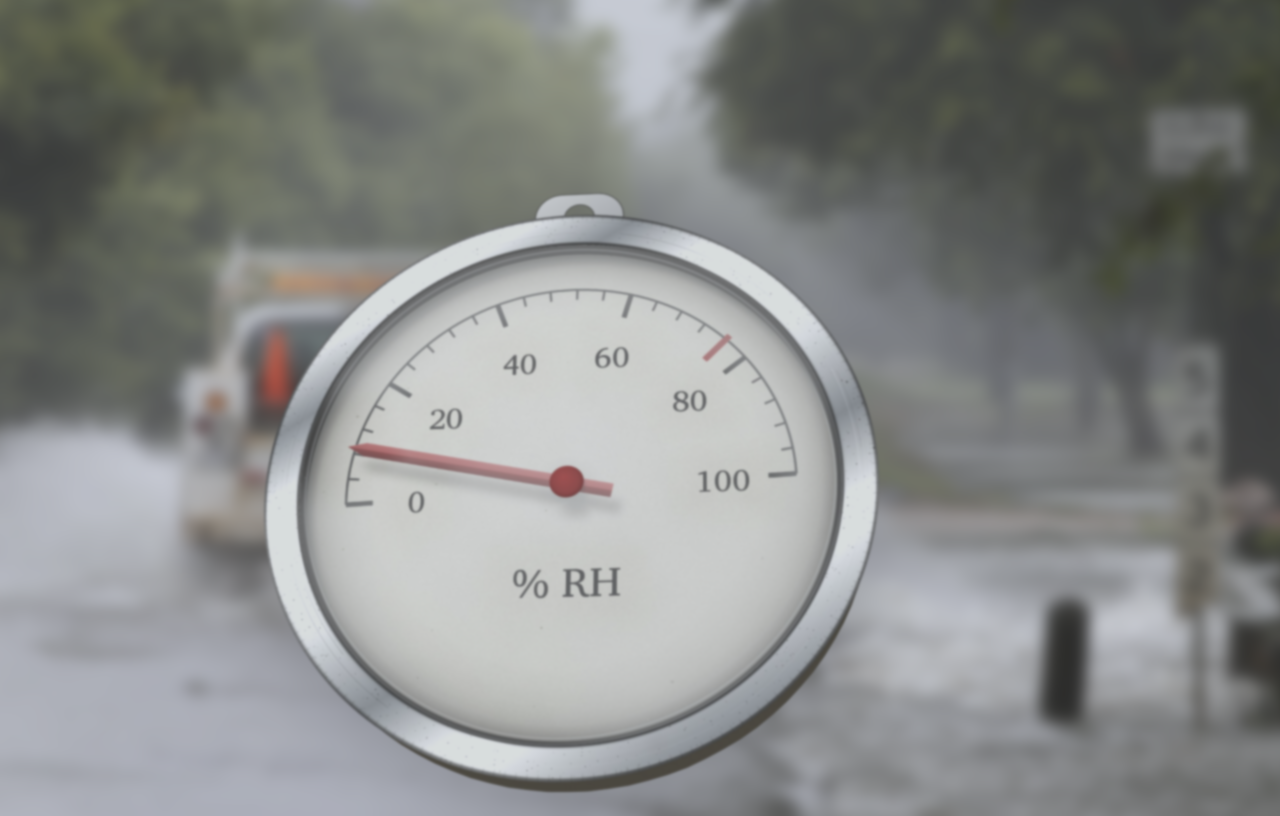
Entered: 8 %
